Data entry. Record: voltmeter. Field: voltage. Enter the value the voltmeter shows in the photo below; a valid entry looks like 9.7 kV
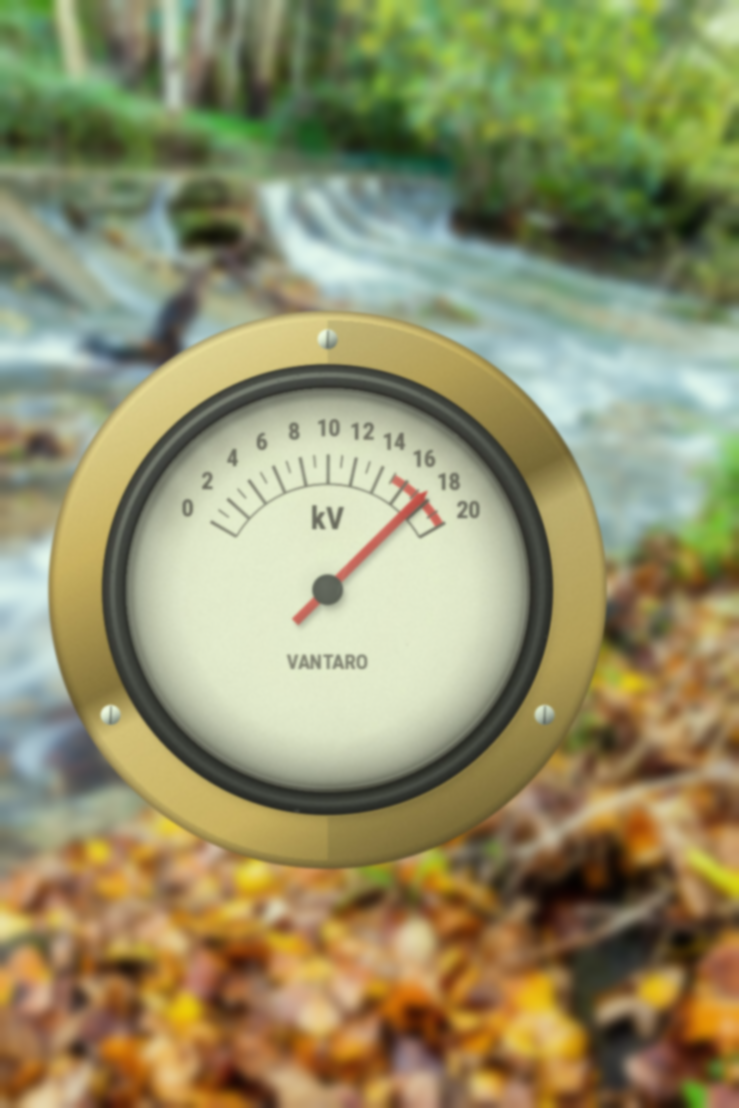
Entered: 17.5 kV
